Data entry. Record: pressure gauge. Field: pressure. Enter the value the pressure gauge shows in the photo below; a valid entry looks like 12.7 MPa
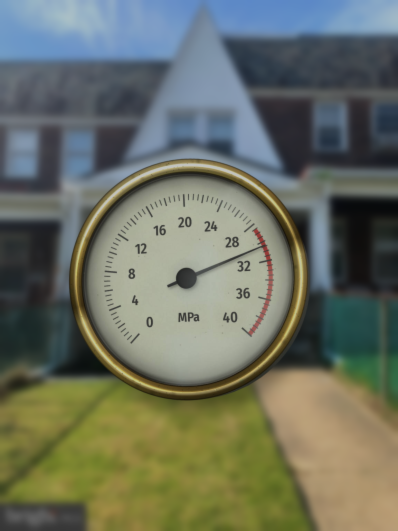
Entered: 30.5 MPa
